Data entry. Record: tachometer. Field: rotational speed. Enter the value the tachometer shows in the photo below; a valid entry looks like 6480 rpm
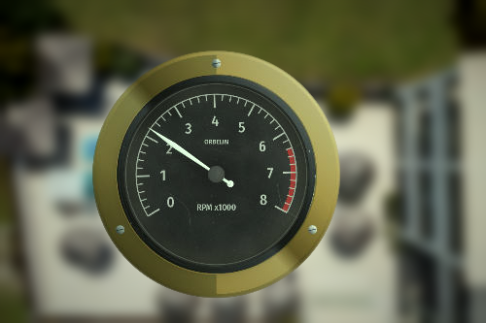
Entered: 2200 rpm
